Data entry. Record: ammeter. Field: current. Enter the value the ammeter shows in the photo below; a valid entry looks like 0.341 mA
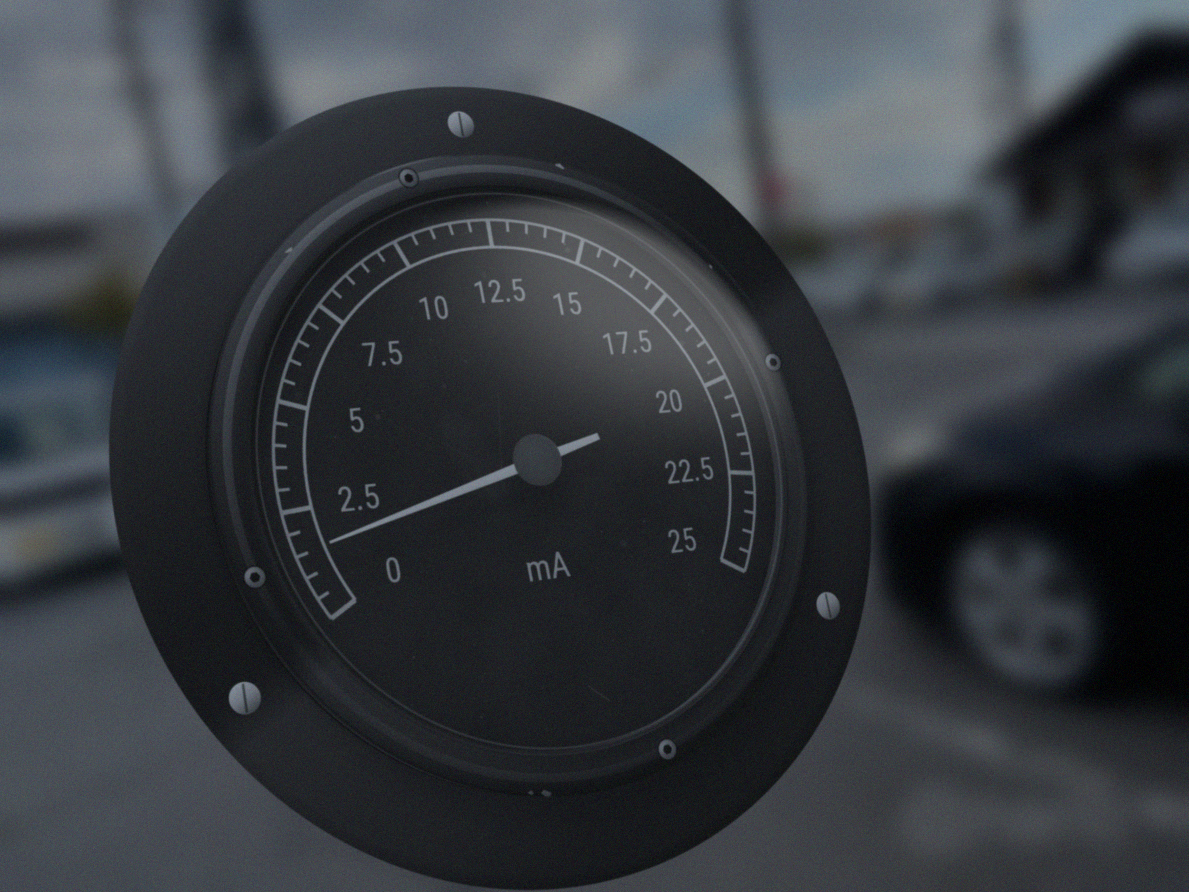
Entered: 1.5 mA
